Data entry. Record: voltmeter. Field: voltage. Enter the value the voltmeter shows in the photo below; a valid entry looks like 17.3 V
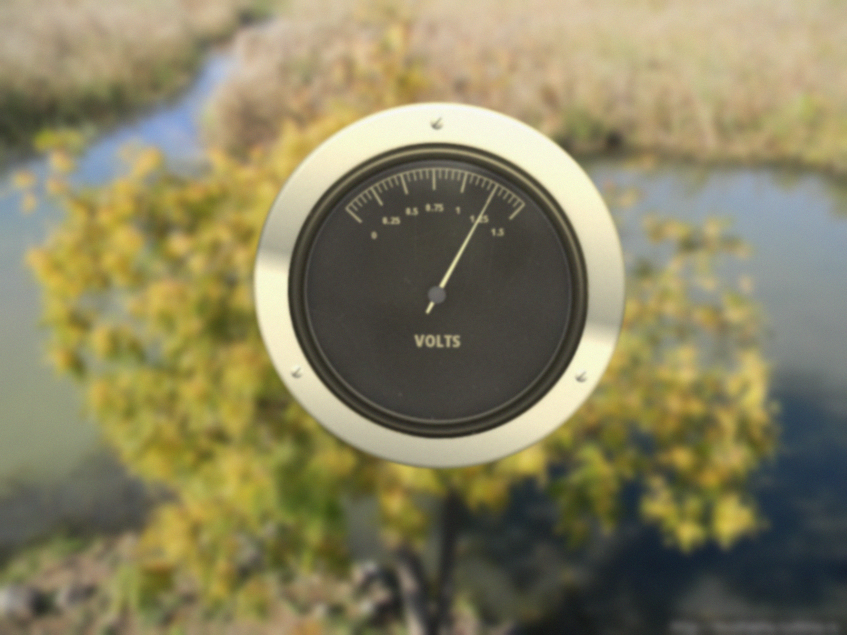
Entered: 1.25 V
